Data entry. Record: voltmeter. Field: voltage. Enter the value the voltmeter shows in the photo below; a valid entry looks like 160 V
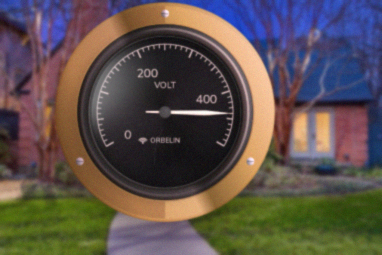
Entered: 440 V
